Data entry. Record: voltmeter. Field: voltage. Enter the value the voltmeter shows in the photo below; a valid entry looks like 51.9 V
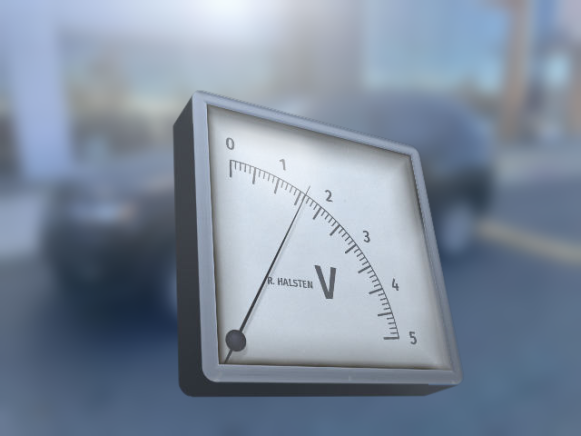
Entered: 1.6 V
